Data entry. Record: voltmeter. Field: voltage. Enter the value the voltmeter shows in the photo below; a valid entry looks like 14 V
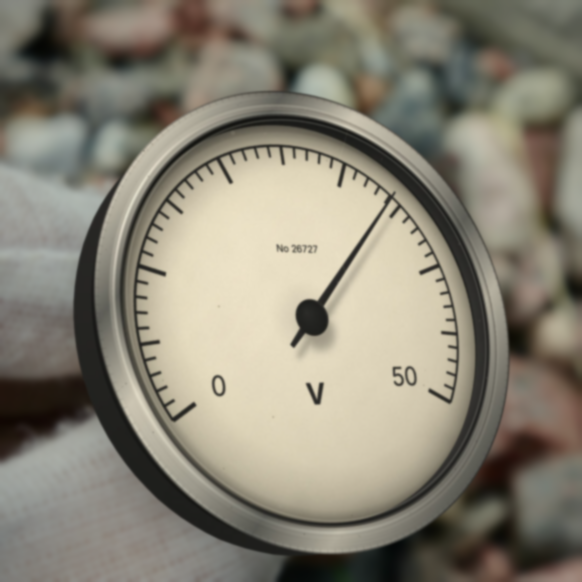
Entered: 34 V
